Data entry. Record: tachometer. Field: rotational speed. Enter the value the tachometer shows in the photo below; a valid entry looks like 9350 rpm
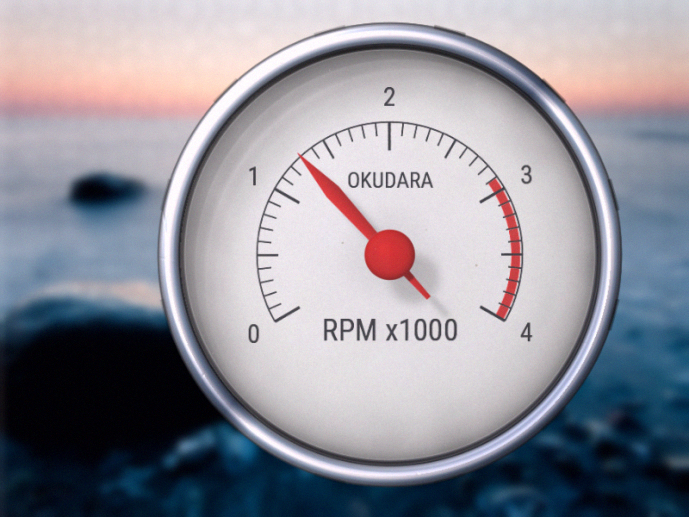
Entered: 1300 rpm
